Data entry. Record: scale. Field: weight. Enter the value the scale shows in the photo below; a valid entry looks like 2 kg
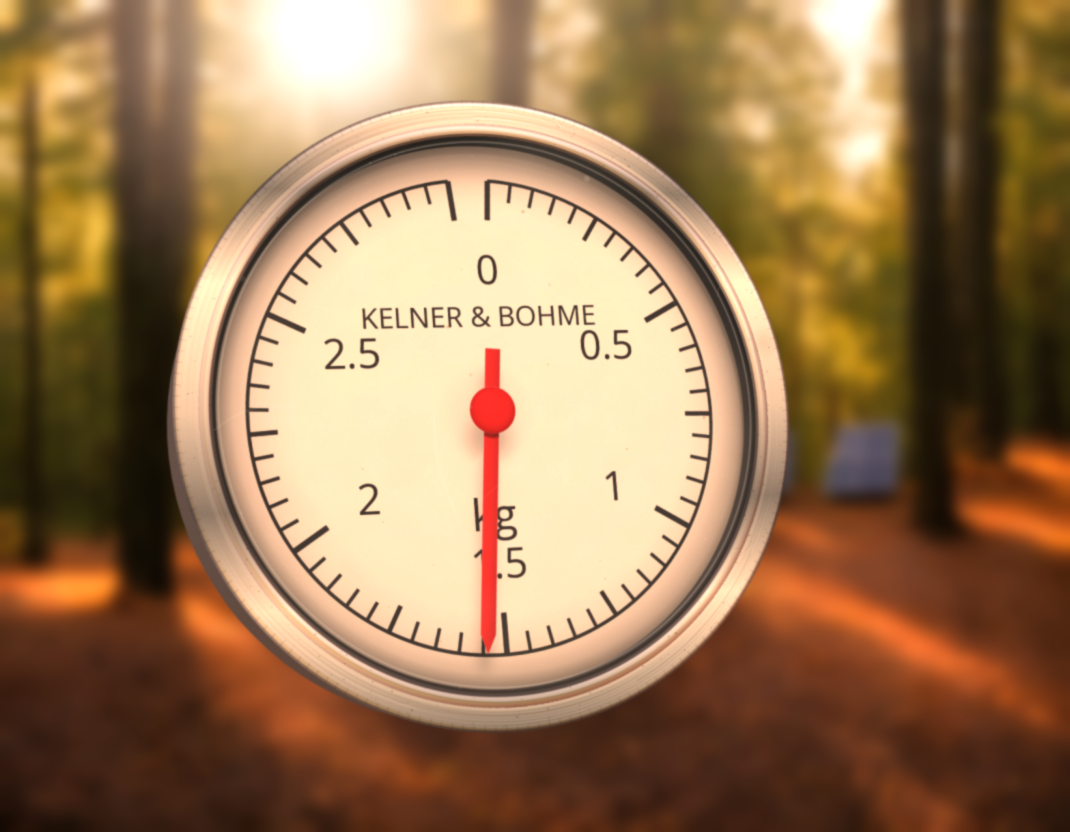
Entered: 1.55 kg
